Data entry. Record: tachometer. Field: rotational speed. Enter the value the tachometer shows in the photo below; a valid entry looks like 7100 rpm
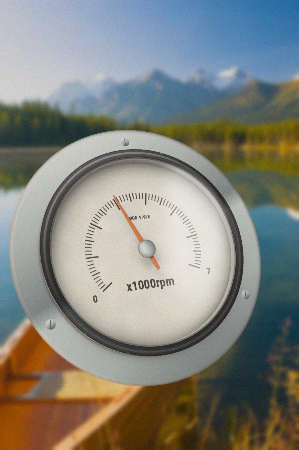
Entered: 3000 rpm
